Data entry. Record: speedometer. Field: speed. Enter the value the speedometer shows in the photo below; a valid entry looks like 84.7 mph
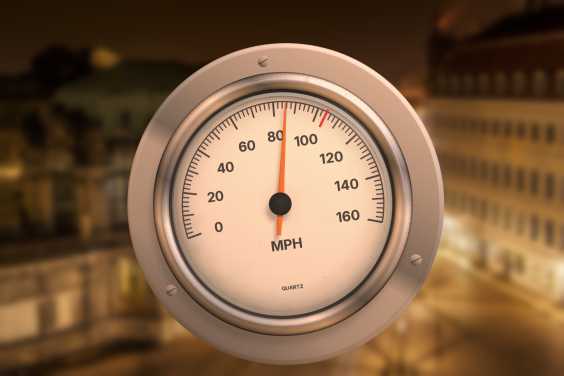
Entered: 86 mph
